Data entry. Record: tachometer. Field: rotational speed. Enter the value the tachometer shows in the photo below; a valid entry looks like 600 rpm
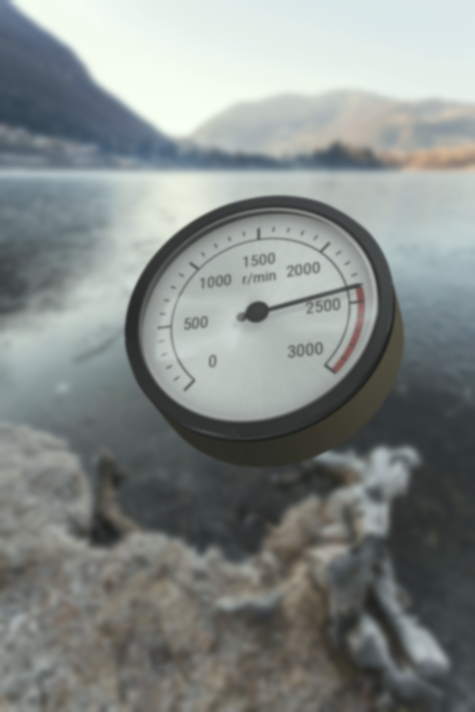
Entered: 2400 rpm
